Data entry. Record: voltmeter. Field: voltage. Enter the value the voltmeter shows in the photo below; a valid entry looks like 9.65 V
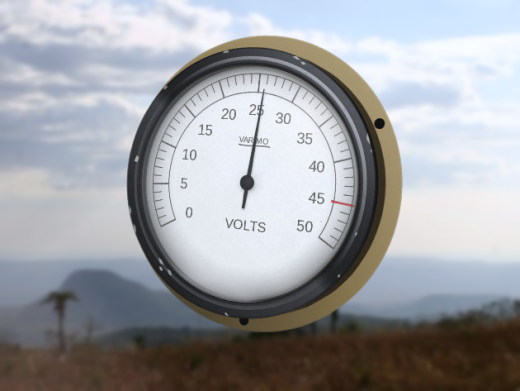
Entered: 26 V
